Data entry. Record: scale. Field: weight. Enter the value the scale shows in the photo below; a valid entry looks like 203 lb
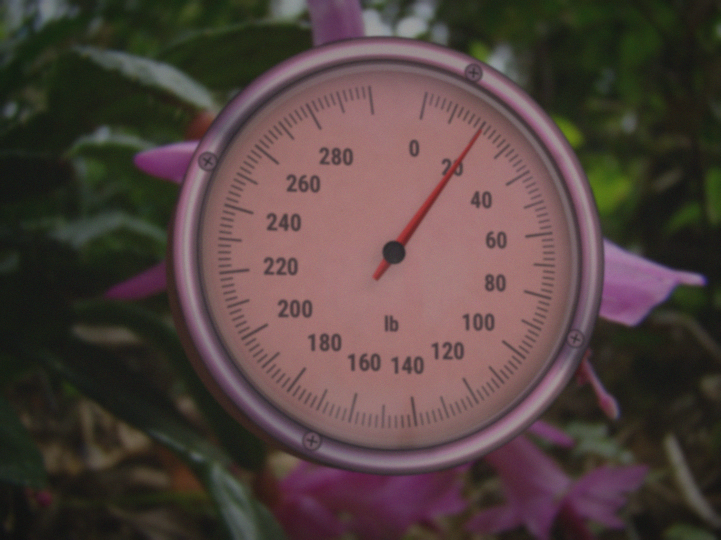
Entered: 20 lb
